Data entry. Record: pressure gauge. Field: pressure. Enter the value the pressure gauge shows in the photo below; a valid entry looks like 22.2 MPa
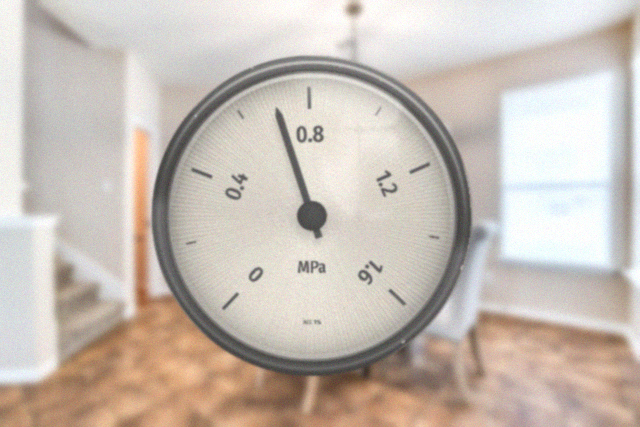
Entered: 0.7 MPa
